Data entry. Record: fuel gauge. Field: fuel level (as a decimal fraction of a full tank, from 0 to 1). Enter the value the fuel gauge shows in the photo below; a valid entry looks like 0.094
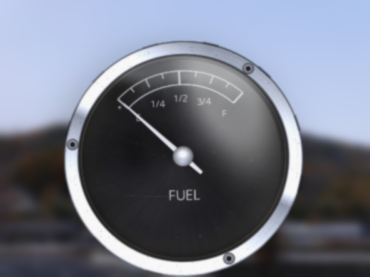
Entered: 0
